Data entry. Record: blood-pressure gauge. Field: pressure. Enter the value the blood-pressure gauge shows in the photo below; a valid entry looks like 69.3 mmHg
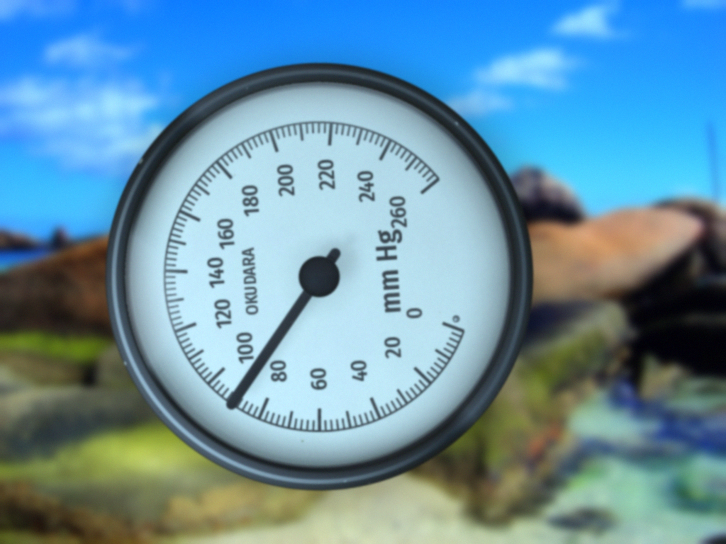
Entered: 90 mmHg
